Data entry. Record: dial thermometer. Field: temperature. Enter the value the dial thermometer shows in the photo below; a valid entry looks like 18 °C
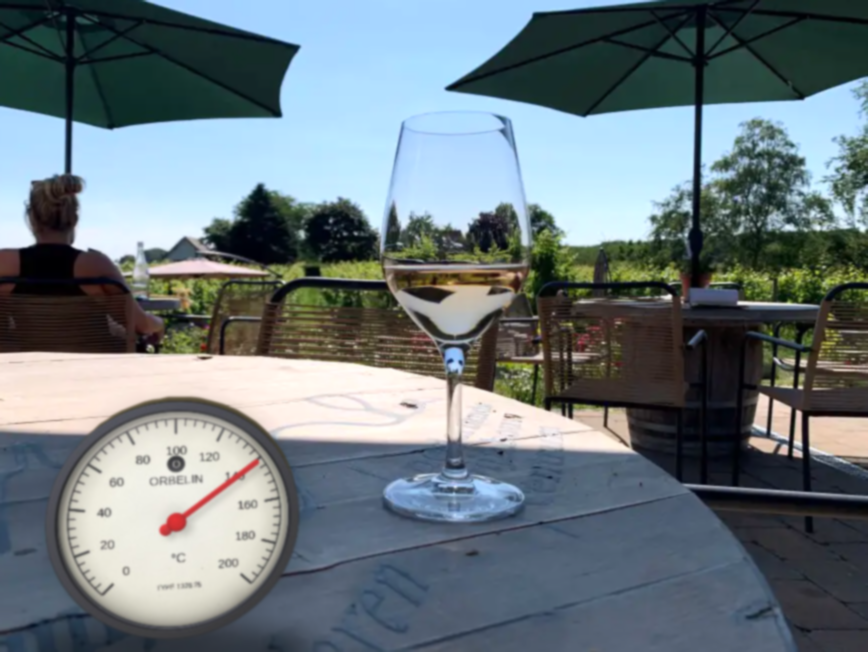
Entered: 140 °C
